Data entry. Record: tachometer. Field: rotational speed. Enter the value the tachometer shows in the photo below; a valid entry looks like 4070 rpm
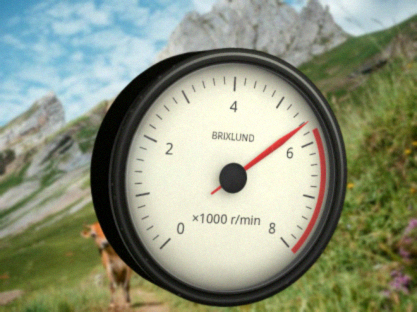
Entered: 5600 rpm
